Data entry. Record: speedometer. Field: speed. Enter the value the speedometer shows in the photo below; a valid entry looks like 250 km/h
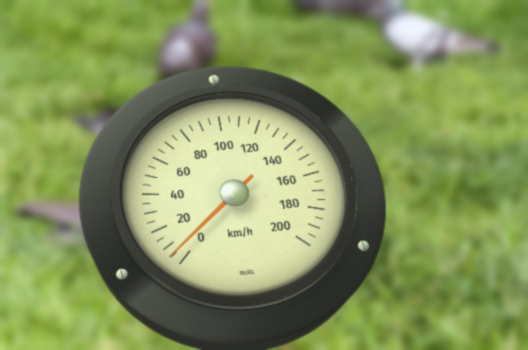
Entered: 5 km/h
